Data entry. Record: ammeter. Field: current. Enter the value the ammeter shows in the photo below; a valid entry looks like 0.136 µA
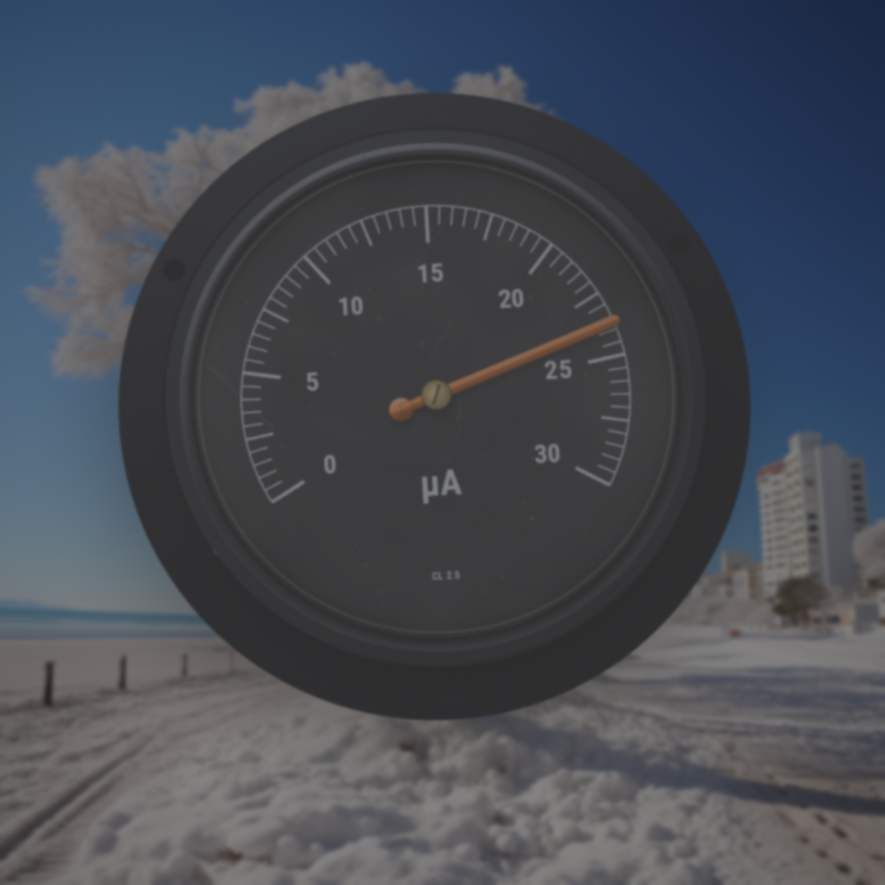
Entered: 23.75 µA
